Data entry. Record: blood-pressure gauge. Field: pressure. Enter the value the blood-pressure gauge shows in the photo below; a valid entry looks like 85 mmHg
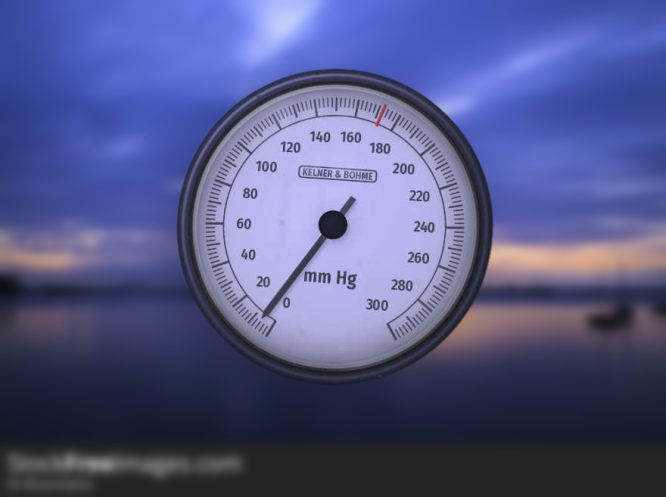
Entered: 6 mmHg
